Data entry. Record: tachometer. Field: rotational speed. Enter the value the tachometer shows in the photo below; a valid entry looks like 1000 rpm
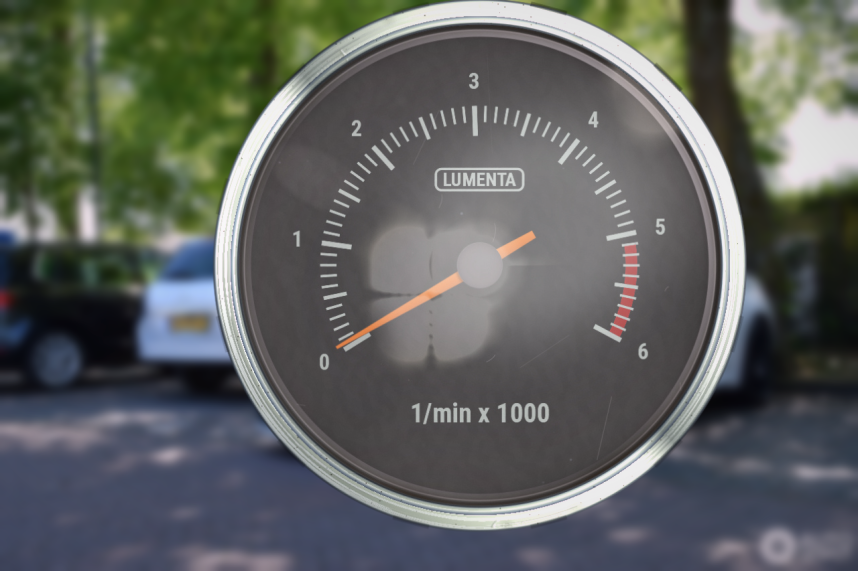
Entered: 50 rpm
